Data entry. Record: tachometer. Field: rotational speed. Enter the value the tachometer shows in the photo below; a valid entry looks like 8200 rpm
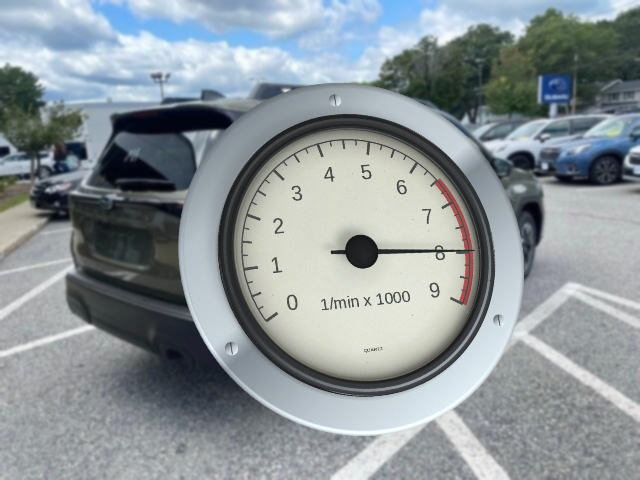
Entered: 8000 rpm
